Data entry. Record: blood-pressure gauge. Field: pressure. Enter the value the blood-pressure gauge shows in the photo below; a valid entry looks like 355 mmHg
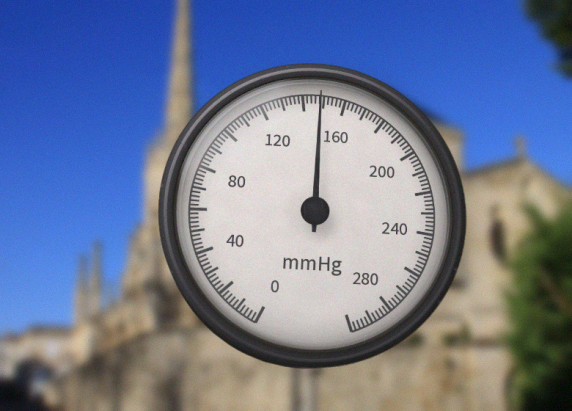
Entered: 148 mmHg
